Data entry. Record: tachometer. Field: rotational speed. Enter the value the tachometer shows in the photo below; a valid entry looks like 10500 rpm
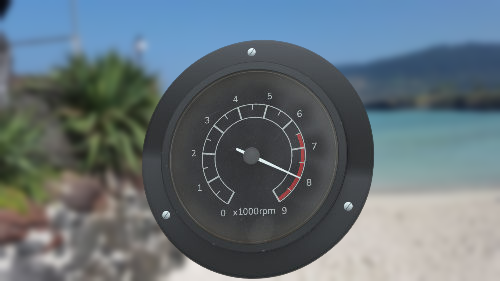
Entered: 8000 rpm
